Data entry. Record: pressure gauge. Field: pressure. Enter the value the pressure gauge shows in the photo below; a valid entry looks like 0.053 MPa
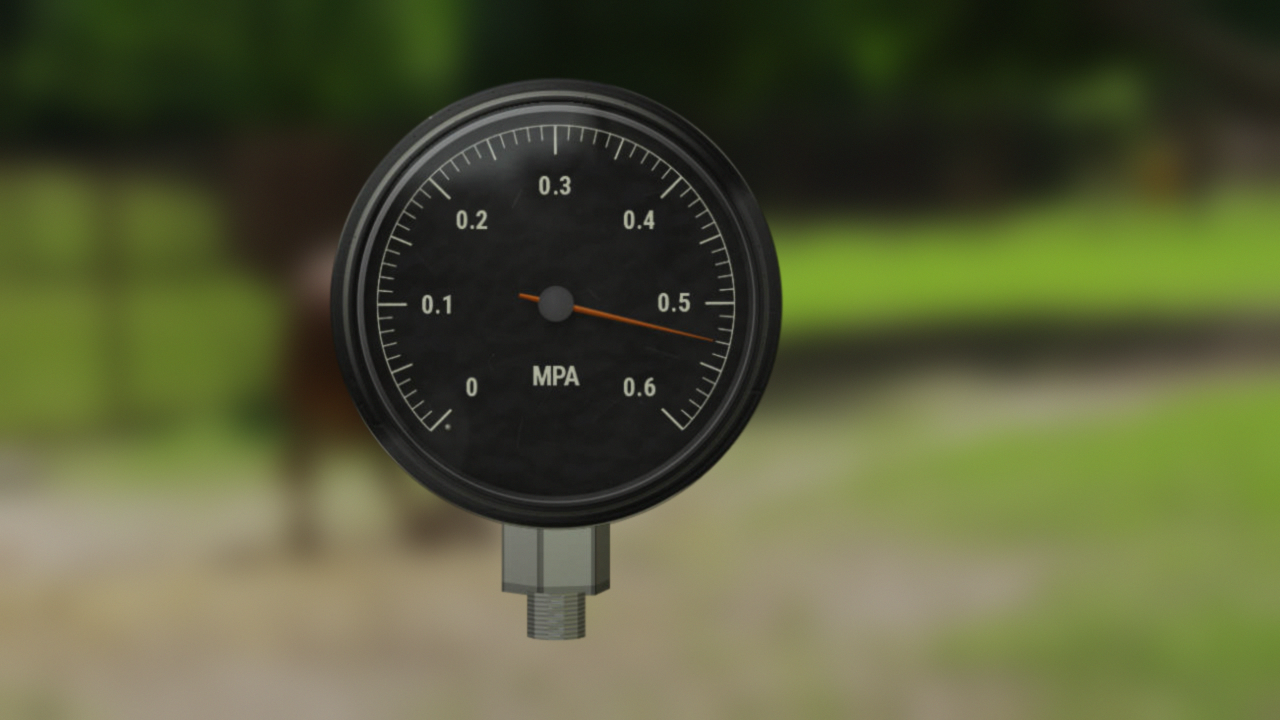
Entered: 0.53 MPa
